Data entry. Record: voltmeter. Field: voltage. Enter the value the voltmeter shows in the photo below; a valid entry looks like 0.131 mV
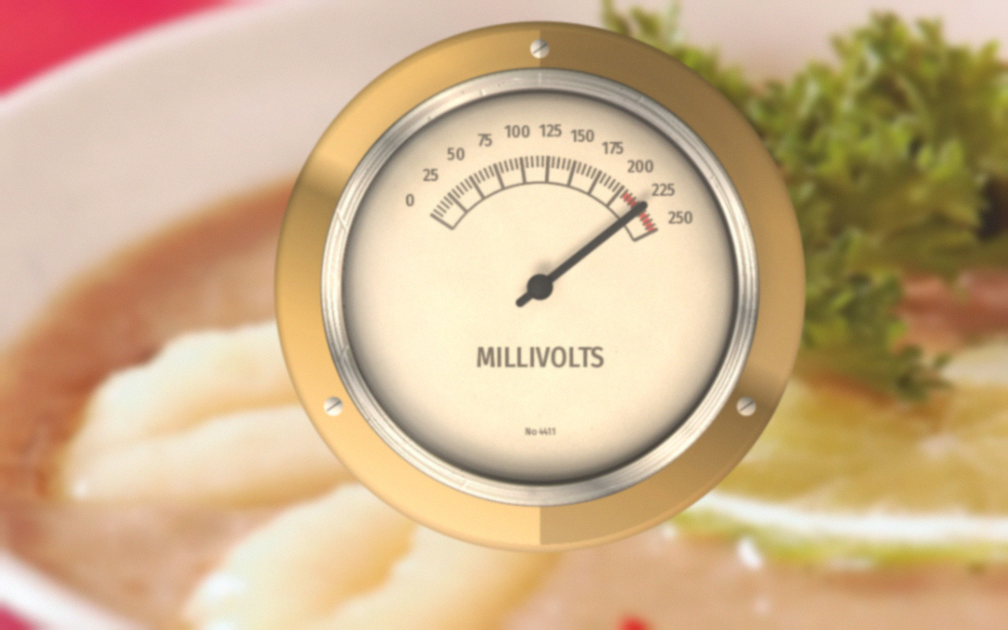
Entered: 225 mV
